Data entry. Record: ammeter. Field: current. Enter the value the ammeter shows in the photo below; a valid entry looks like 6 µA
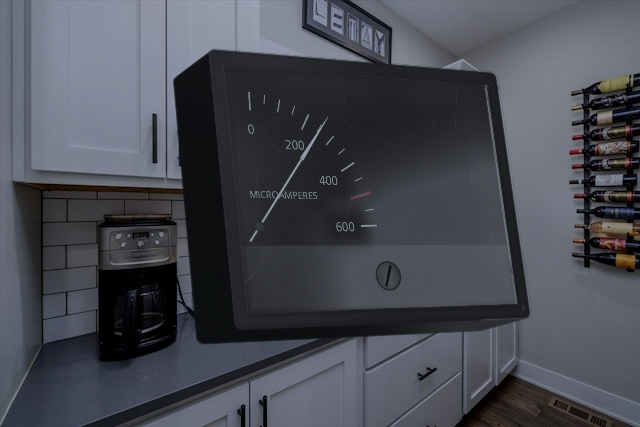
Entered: 250 µA
